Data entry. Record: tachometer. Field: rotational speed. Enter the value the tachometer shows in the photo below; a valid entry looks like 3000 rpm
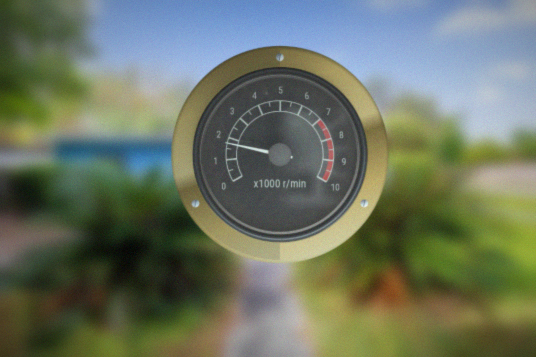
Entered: 1750 rpm
